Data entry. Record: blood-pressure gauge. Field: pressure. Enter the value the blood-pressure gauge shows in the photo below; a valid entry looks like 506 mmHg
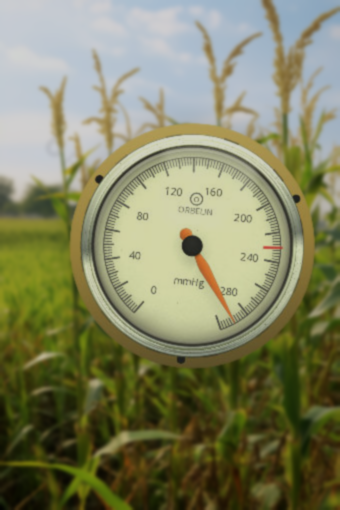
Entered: 290 mmHg
